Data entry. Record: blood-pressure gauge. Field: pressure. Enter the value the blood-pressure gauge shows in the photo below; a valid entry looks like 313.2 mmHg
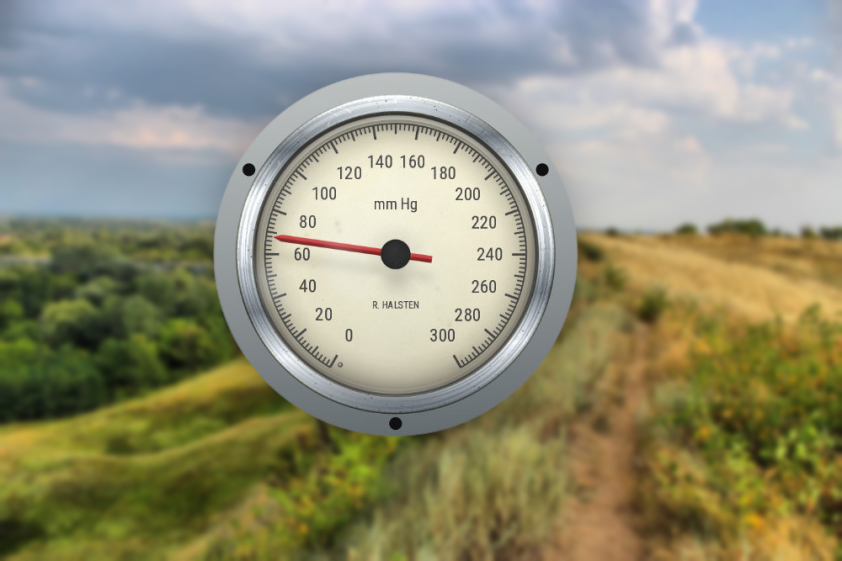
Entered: 68 mmHg
